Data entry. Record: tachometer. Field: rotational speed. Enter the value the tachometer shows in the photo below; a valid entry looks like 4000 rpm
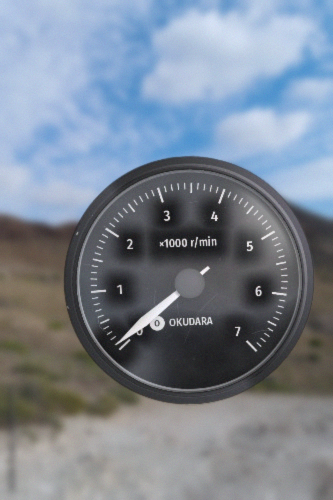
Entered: 100 rpm
